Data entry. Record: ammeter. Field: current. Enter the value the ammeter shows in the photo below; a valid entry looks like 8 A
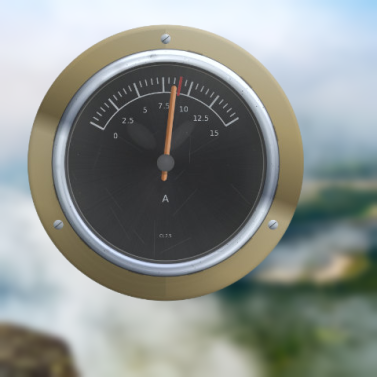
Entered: 8.5 A
